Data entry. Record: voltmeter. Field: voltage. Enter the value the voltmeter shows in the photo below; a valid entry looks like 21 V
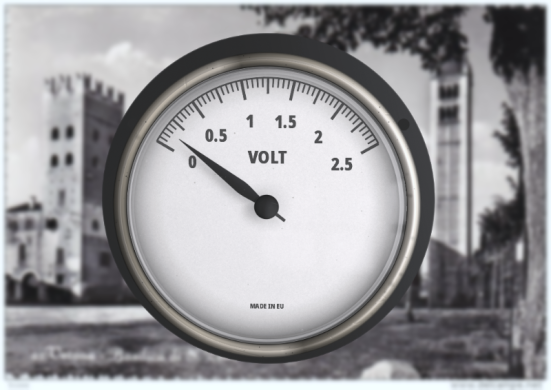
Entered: 0.15 V
